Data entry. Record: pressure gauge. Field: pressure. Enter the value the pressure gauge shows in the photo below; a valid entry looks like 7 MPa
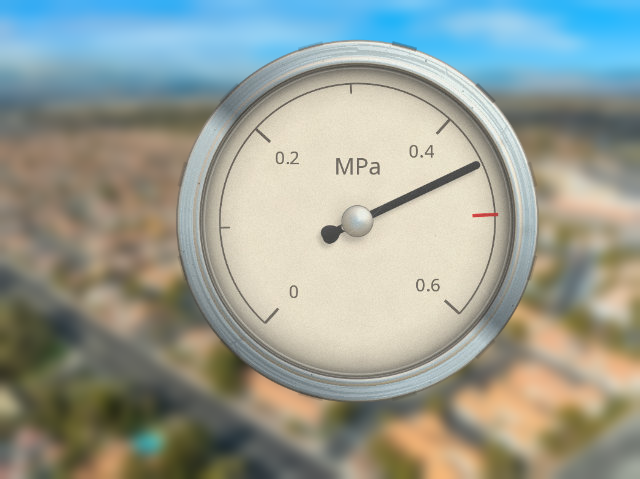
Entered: 0.45 MPa
